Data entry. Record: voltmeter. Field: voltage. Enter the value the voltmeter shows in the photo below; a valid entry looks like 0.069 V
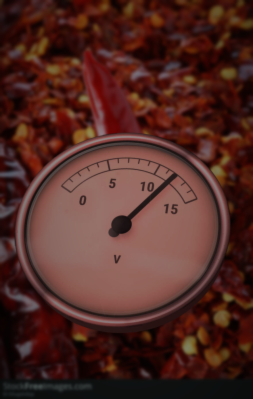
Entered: 12 V
